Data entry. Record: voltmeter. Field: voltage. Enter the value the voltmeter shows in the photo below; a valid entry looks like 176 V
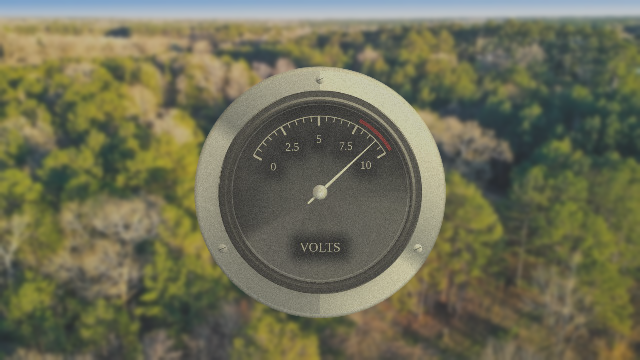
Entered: 9 V
